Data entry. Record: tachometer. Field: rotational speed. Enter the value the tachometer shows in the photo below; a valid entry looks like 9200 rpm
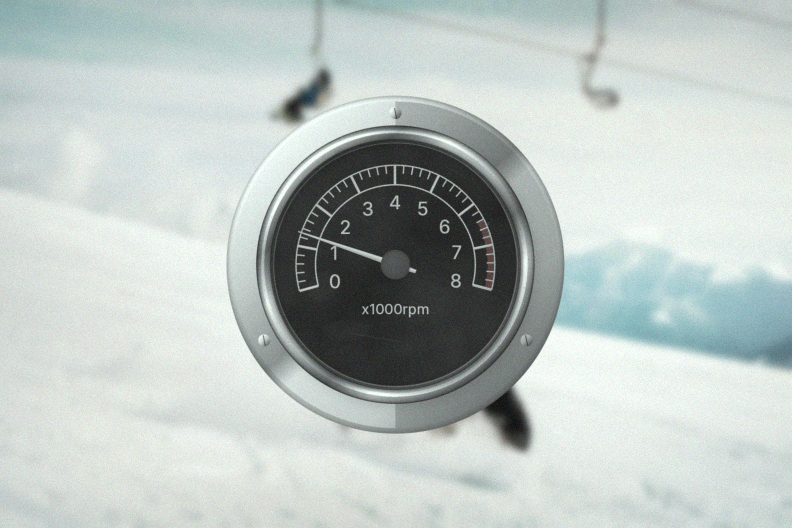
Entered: 1300 rpm
